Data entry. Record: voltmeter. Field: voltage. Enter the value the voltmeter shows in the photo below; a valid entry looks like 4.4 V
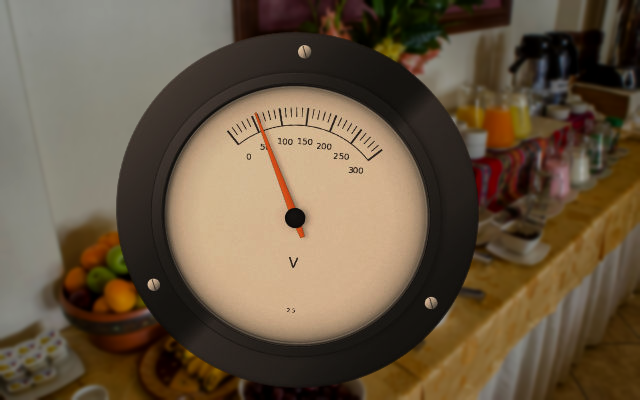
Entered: 60 V
